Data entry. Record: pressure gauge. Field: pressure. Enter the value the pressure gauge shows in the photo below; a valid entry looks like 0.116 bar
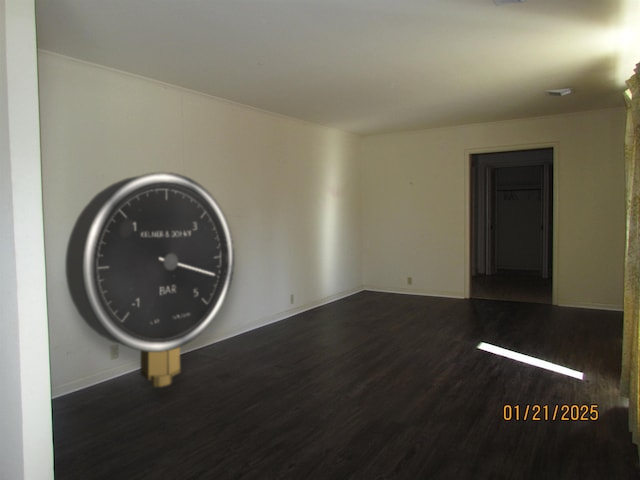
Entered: 4.4 bar
